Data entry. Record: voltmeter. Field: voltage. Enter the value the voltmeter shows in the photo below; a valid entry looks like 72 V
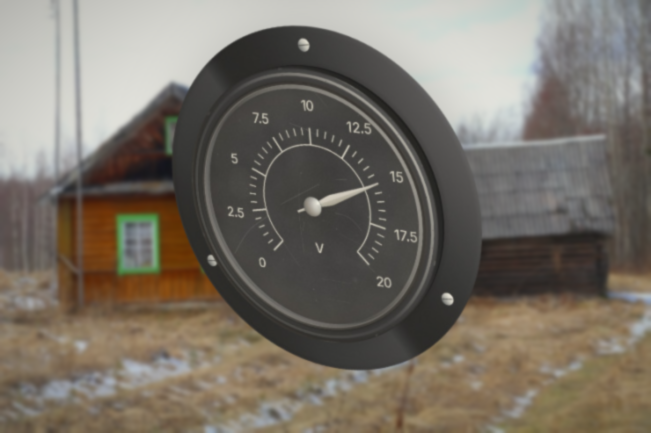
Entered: 15 V
